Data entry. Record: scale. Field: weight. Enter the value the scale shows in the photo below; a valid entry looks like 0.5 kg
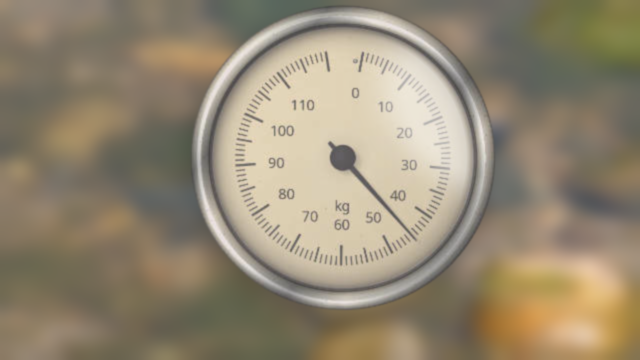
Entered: 45 kg
